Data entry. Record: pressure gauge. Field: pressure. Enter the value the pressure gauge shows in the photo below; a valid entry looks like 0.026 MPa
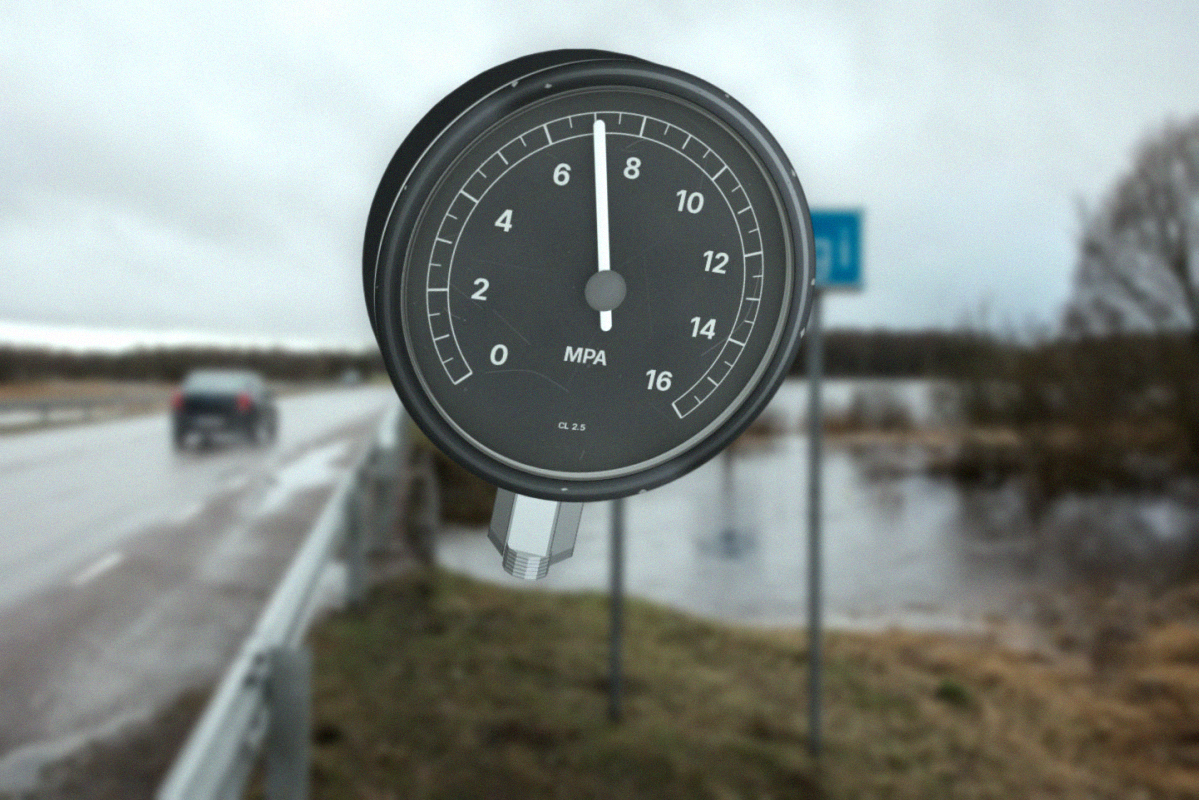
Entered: 7 MPa
